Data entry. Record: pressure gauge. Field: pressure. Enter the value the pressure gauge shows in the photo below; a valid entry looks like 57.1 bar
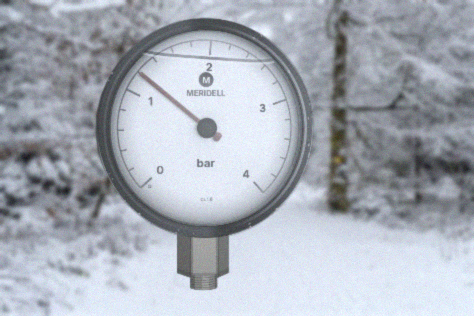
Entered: 1.2 bar
